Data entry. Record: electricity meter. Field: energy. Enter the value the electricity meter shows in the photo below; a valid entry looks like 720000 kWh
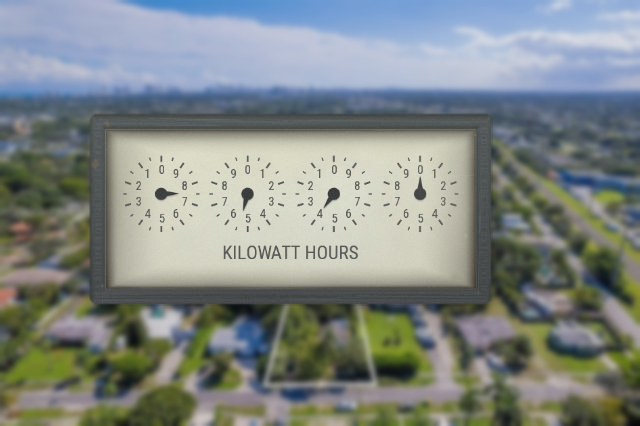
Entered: 7540 kWh
